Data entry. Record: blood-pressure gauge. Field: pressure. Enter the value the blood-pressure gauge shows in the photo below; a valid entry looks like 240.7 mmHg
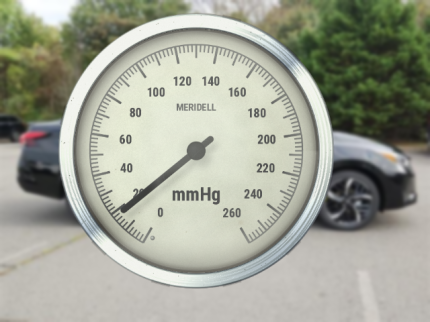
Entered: 18 mmHg
